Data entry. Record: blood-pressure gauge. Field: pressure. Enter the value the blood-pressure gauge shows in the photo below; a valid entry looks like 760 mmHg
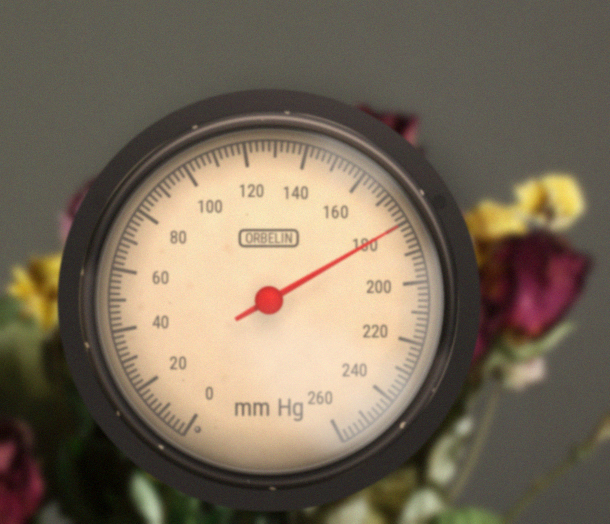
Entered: 180 mmHg
